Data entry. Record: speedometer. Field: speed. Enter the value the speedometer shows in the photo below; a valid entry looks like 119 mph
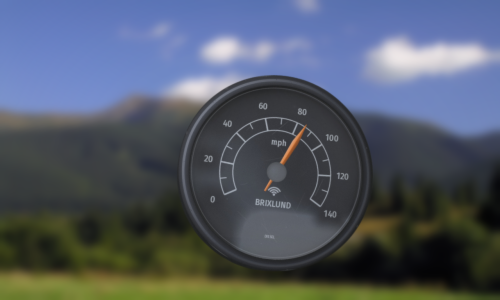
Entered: 85 mph
